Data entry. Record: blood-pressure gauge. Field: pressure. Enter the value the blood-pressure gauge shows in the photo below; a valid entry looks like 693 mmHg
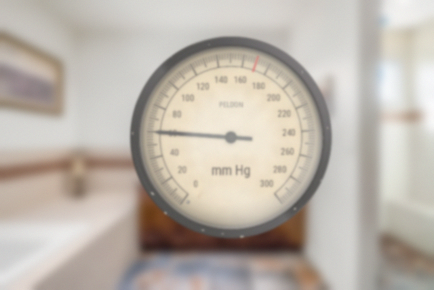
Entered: 60 mmHg
